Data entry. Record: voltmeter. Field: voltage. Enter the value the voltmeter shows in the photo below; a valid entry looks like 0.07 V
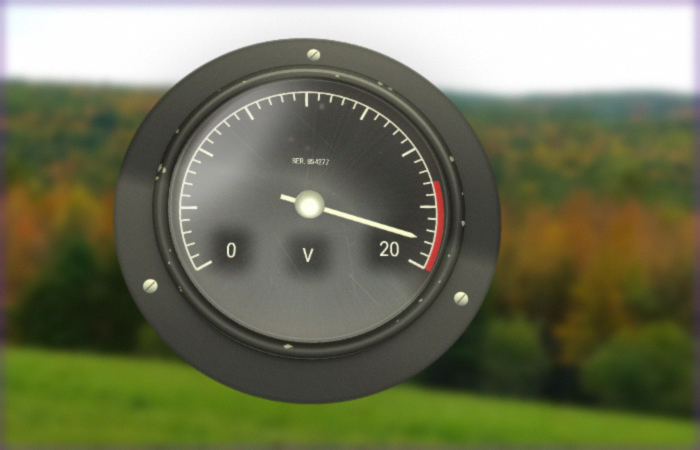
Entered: 19 V
